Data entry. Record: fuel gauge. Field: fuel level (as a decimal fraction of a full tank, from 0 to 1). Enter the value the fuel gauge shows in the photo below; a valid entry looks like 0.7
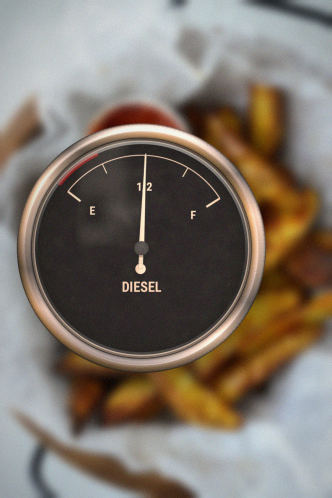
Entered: 0.5
